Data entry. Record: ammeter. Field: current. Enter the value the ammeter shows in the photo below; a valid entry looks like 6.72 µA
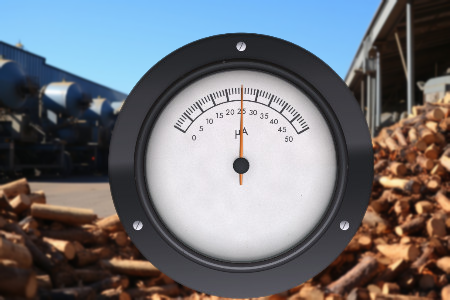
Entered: 25 µA
